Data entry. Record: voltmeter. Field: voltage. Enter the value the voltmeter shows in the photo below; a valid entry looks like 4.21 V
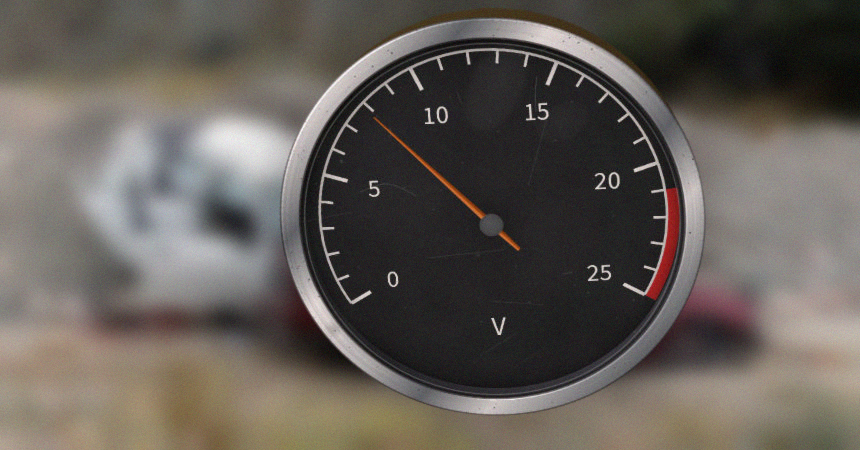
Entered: 8 V
